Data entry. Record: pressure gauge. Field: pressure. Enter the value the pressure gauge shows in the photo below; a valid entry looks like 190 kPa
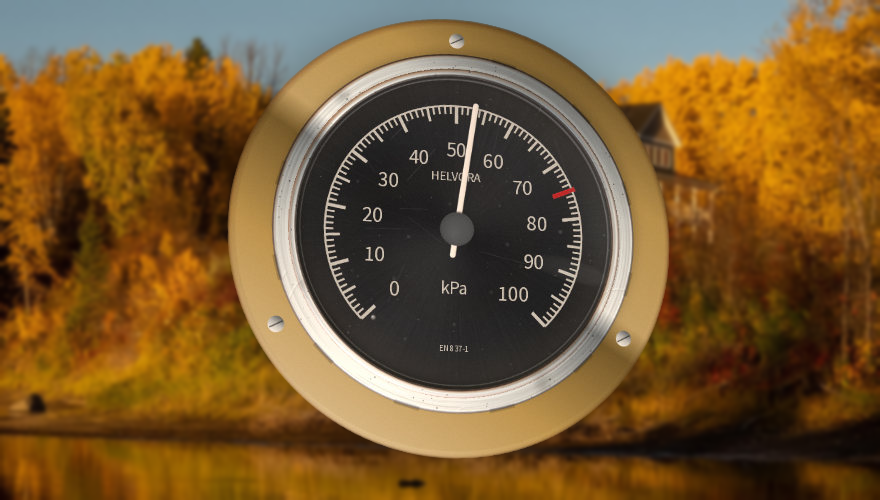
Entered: 53 kPa
